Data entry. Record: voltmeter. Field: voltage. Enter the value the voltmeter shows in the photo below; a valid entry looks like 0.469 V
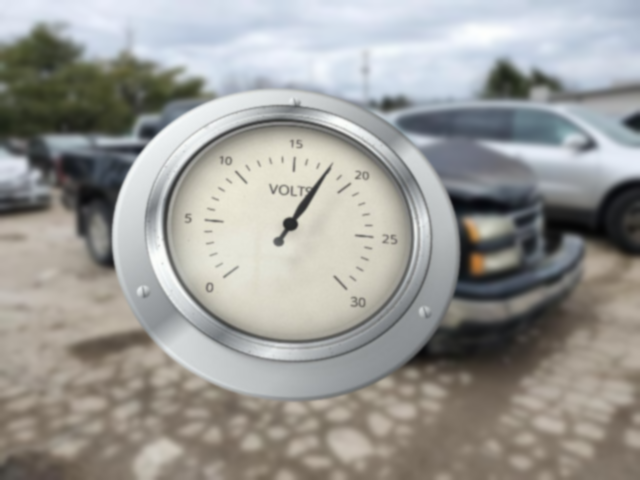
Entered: 18 V
